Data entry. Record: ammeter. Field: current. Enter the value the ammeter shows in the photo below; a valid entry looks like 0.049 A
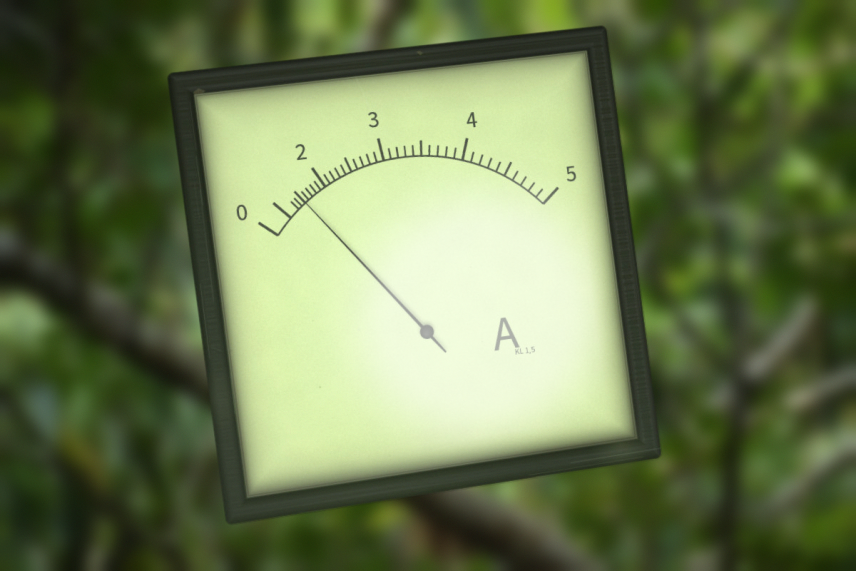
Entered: 1.5 A
